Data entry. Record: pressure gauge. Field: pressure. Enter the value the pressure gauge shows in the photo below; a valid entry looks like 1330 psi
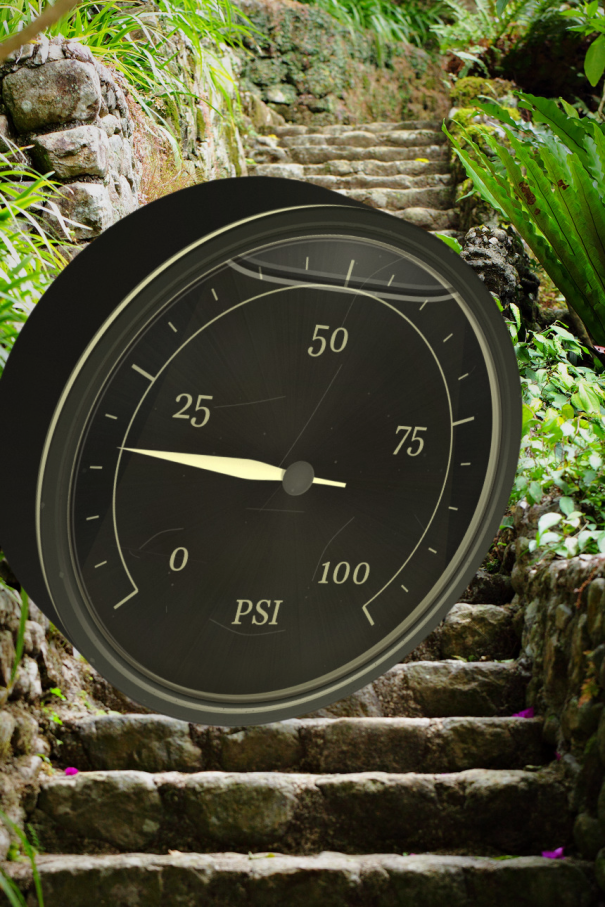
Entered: 17.5 psi
